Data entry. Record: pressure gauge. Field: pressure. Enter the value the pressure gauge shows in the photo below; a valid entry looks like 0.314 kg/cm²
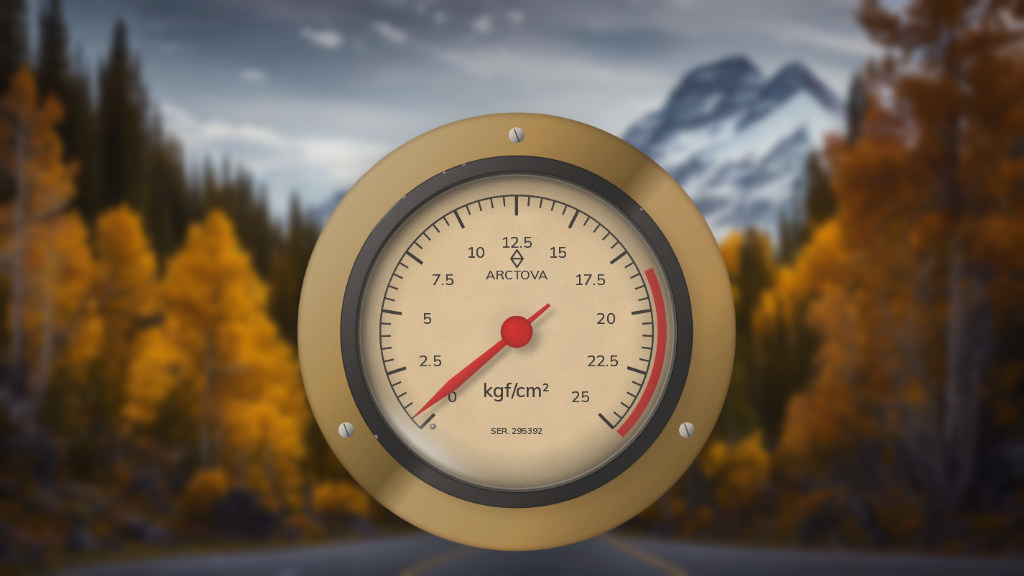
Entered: 0.5 kg/cm²
